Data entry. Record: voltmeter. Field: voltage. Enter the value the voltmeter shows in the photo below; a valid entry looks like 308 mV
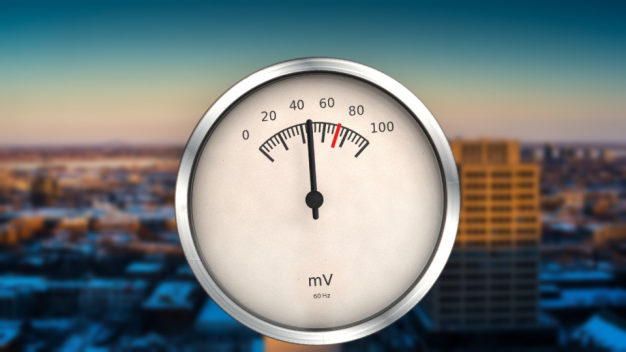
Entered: 48 mV
